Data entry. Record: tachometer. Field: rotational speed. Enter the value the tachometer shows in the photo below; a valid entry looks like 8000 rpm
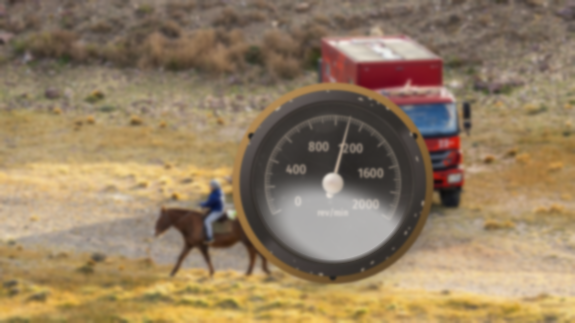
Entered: 1100 rpm
